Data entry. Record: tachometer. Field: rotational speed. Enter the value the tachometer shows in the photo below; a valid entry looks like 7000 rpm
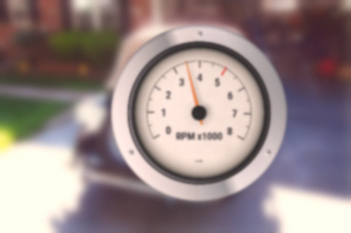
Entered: 3500 rpm
